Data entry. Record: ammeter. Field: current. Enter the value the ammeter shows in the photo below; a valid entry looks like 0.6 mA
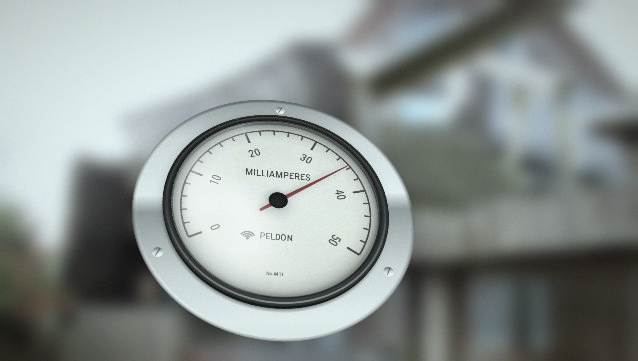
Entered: 36 mA
